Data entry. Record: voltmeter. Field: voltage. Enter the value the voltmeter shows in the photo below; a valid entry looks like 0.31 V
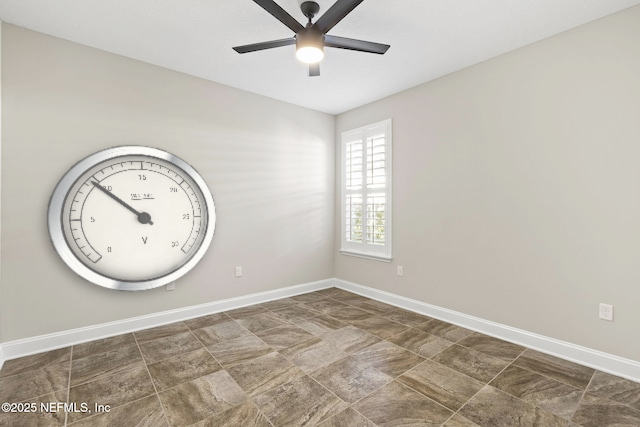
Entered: 9.5 V
